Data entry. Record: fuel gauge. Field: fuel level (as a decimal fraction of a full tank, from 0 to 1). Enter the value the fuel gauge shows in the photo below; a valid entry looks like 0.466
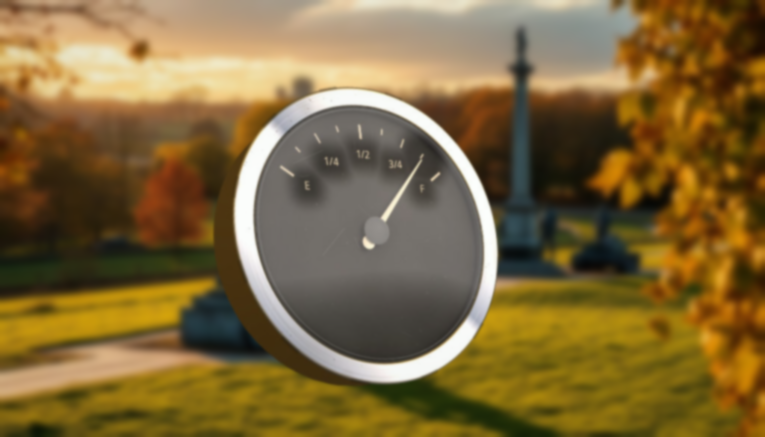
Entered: 0.875
